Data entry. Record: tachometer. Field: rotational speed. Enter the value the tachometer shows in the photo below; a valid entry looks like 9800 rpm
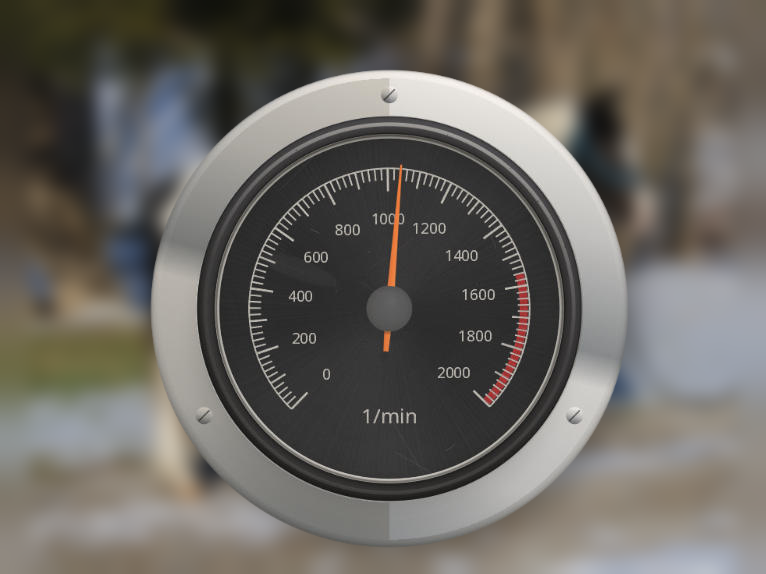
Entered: 1040 rpm
